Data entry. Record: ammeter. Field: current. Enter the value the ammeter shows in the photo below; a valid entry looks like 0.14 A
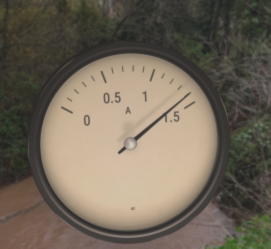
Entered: 1.4 A
